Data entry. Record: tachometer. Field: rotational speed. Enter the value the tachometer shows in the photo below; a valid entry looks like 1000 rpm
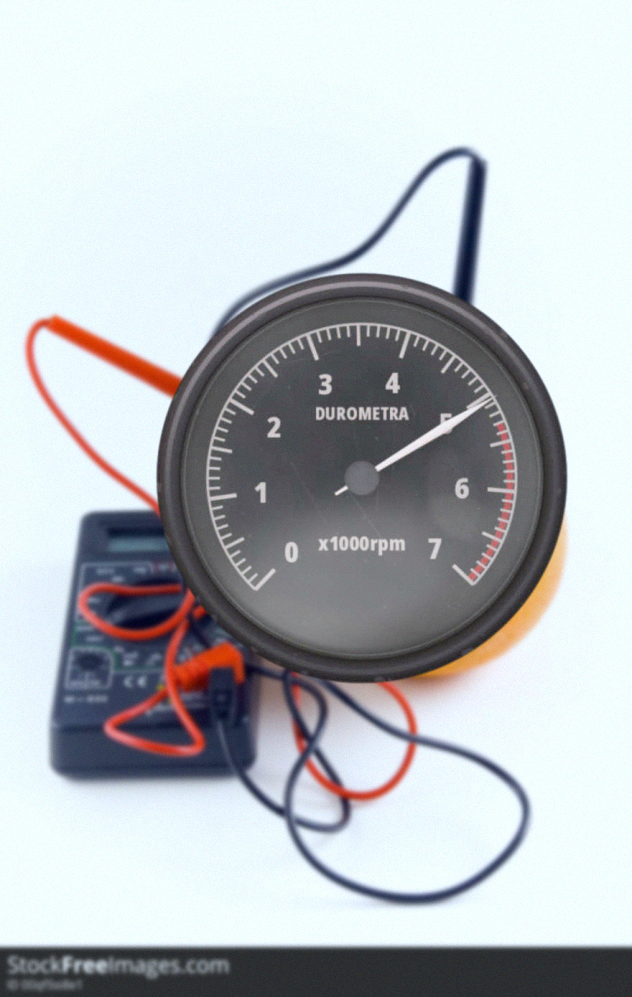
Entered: 5050 rpm
